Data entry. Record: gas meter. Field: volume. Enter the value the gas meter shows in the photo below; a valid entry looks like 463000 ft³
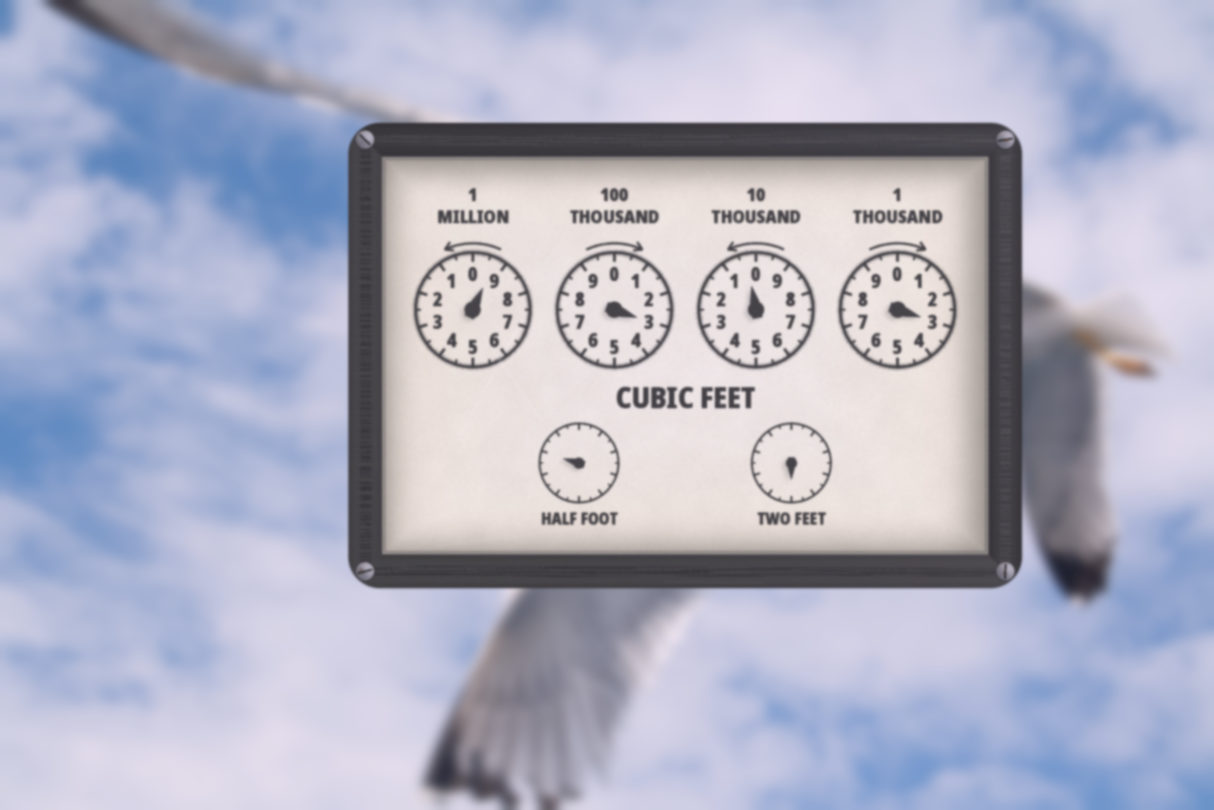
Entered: 930300 ft³
